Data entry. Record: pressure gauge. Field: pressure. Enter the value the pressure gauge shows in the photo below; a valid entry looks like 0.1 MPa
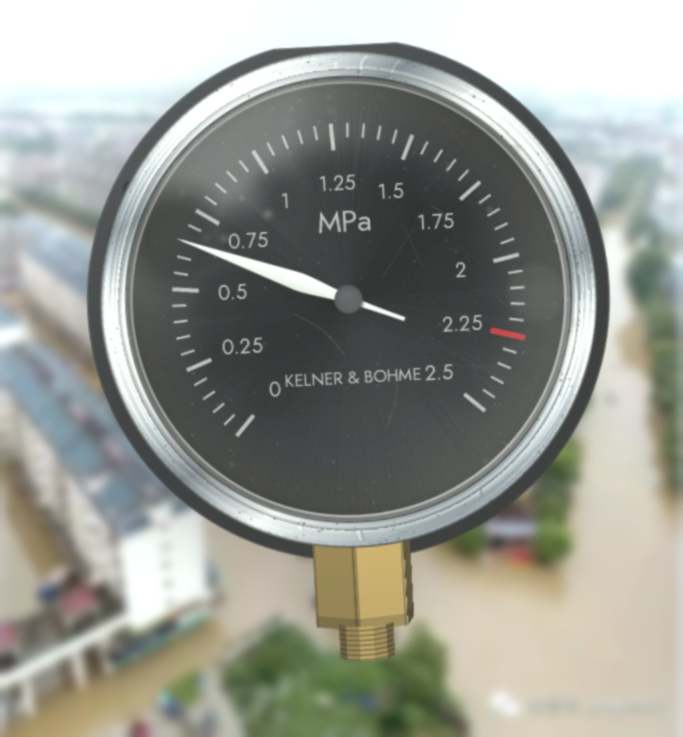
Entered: 0.65 MPa
